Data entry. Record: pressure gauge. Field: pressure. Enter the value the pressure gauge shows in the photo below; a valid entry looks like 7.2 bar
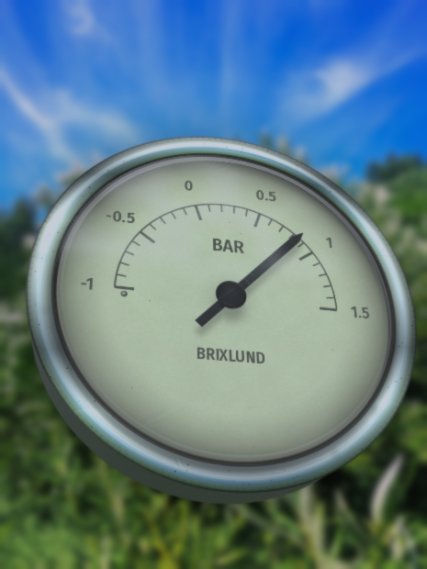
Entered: 0.85 bar
